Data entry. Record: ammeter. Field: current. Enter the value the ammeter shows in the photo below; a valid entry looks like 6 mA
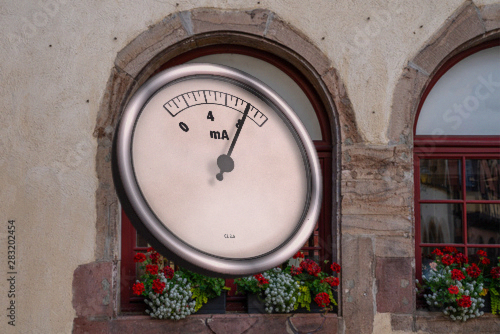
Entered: 8 mA
